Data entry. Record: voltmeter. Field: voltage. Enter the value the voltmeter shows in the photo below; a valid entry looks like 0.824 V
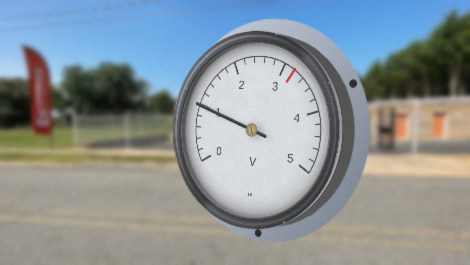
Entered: 1 V
